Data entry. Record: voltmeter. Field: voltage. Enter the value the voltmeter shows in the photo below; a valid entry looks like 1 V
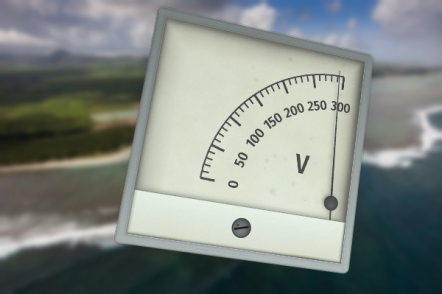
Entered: 290 V
